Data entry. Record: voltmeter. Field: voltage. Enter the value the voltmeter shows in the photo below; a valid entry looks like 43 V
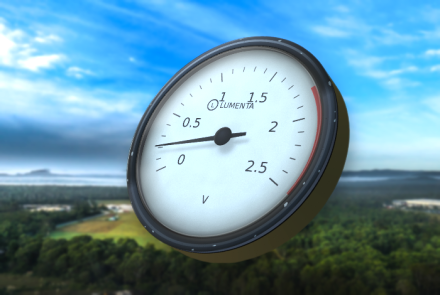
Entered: 0.2 V
